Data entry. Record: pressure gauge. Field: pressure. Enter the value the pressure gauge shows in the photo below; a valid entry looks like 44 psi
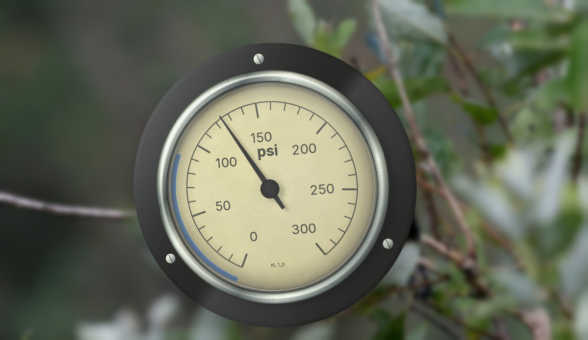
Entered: 125 psi
